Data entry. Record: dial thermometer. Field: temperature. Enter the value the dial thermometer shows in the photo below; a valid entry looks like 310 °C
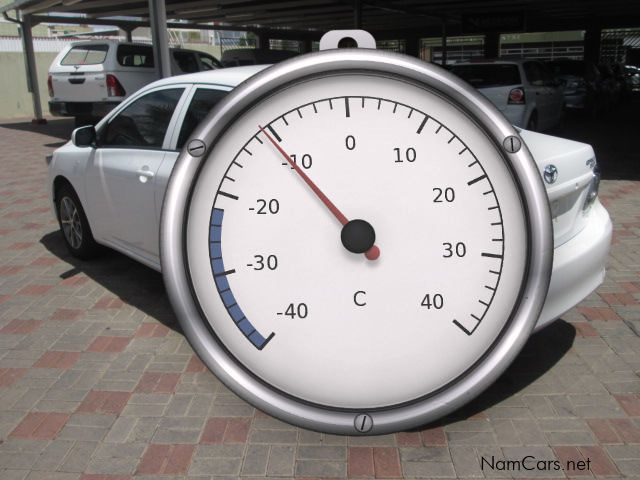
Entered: -11 °C
